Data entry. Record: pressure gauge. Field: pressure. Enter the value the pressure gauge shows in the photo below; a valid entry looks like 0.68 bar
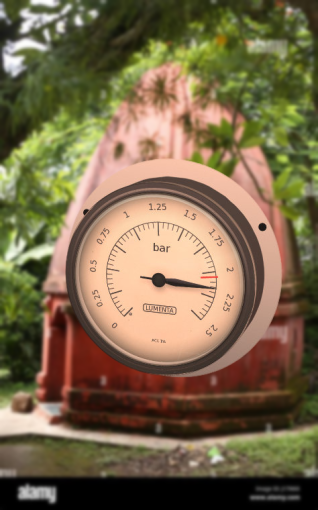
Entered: 2.15 bar
